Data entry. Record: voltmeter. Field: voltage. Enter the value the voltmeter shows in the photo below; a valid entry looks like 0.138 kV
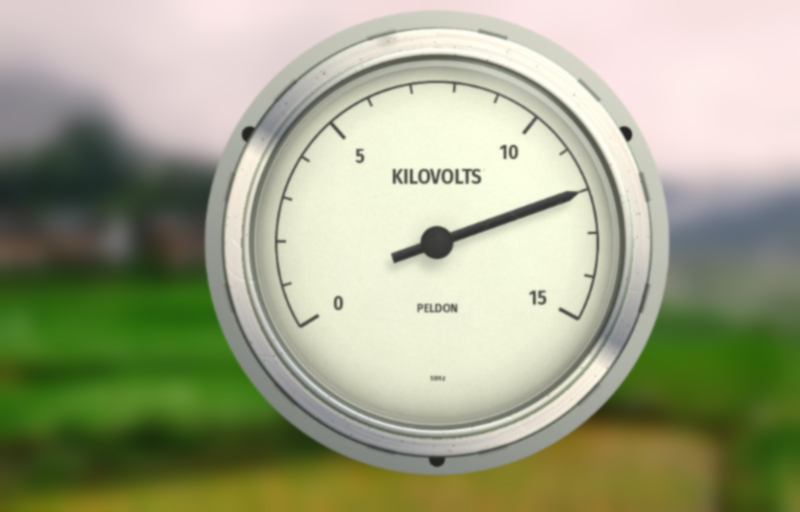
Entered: 12 kV
